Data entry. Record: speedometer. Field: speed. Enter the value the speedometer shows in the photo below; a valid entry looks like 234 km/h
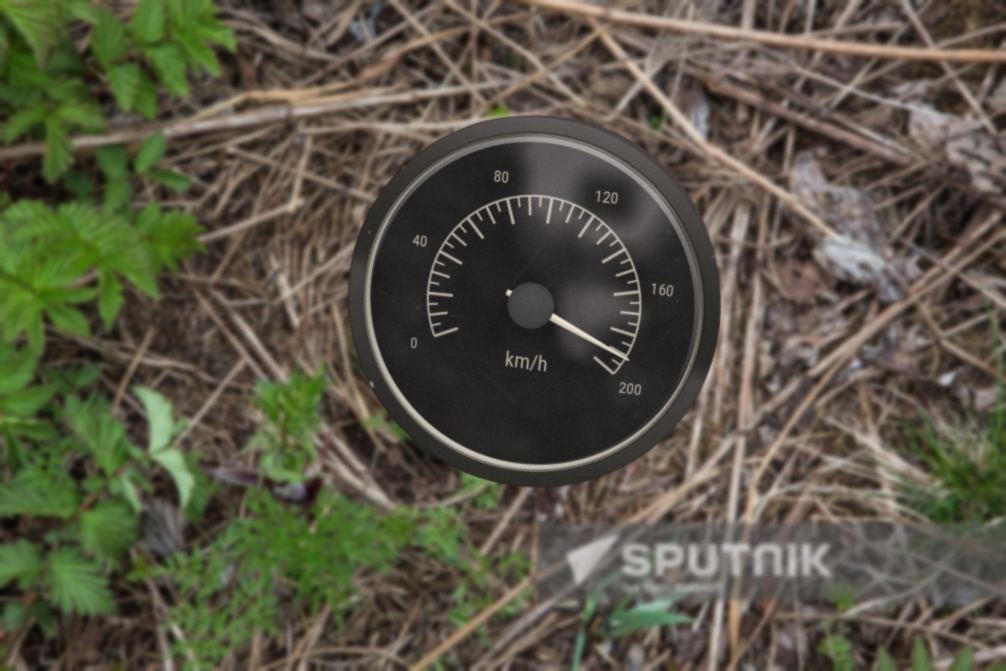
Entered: 190 km/h
